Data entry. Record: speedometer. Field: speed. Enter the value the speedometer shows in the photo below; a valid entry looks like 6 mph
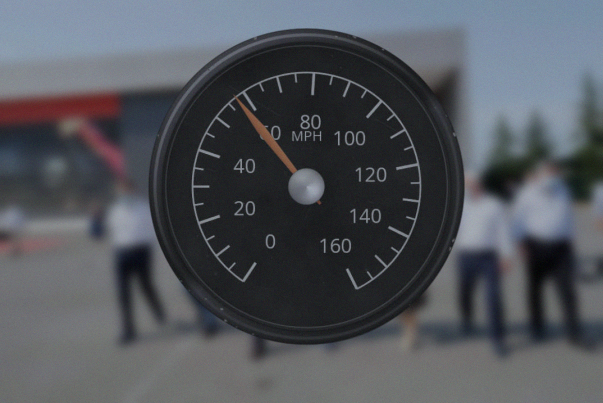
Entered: 57.5 mph
